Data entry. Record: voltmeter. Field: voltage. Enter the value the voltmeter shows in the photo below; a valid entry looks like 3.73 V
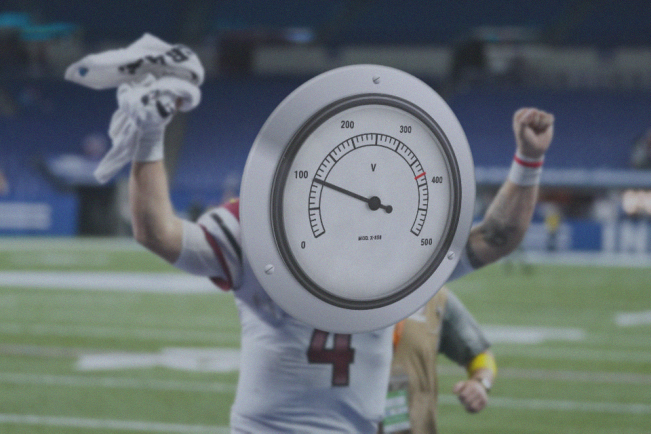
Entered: 100 V
